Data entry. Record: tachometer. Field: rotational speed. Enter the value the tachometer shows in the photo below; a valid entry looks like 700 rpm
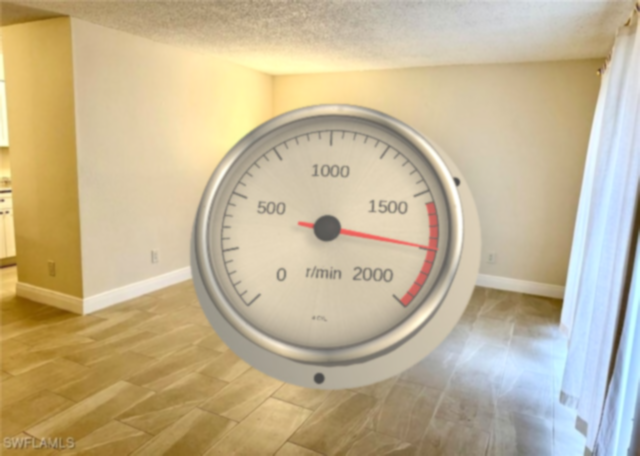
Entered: 1750 rpm
